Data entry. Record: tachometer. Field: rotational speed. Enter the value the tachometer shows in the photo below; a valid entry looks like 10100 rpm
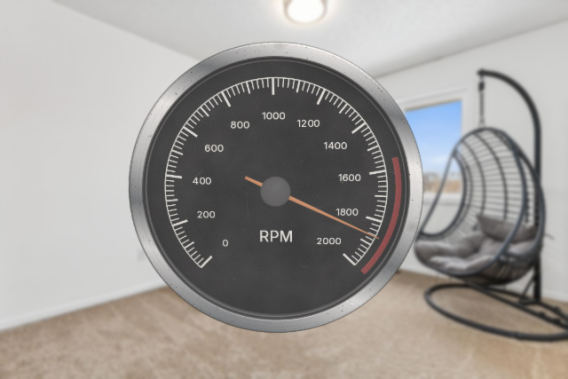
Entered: 1860 rpm
